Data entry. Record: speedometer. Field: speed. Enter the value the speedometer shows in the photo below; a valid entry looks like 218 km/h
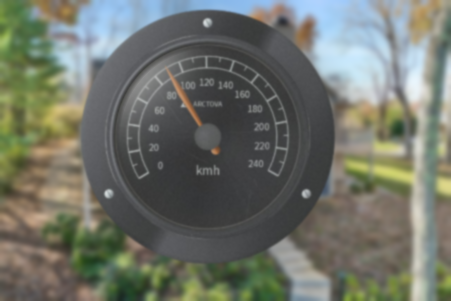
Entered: 90 km/h
